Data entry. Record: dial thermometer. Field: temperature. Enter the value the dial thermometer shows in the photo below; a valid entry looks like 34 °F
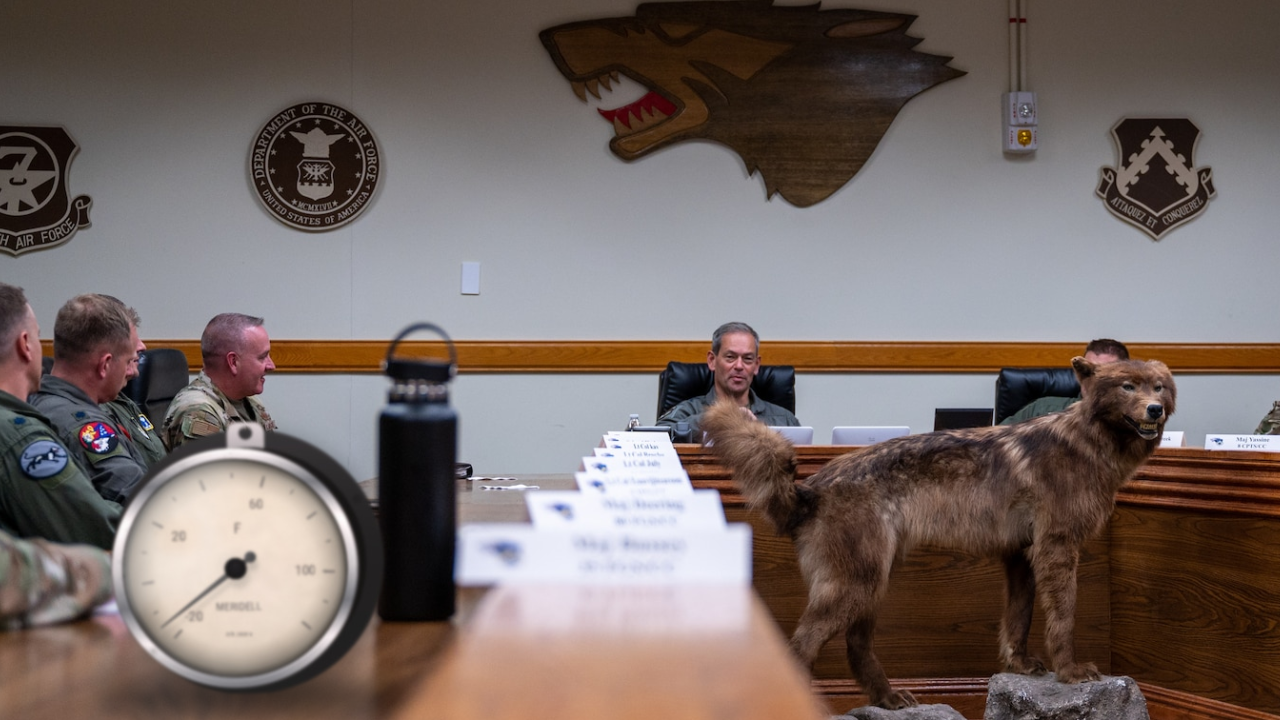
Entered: -15 °F
